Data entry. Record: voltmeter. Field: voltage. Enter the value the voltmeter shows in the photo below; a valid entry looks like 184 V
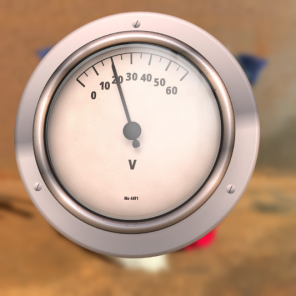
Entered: 20 V
